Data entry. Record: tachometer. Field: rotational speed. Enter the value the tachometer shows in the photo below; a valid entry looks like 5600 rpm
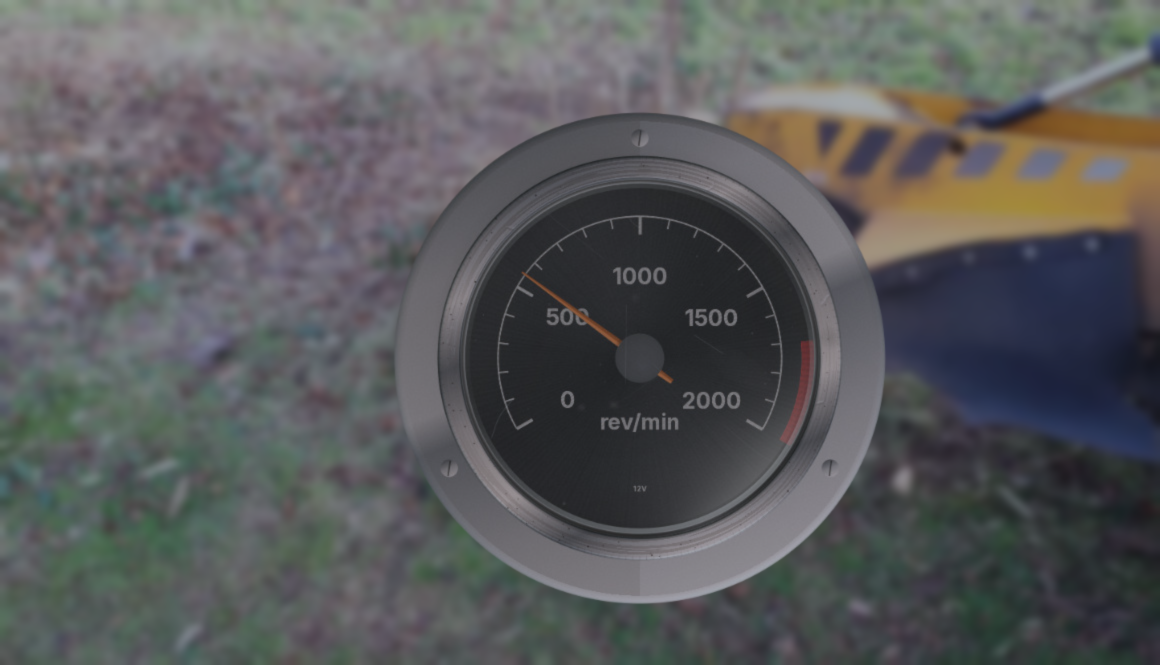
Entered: 550 rpm
